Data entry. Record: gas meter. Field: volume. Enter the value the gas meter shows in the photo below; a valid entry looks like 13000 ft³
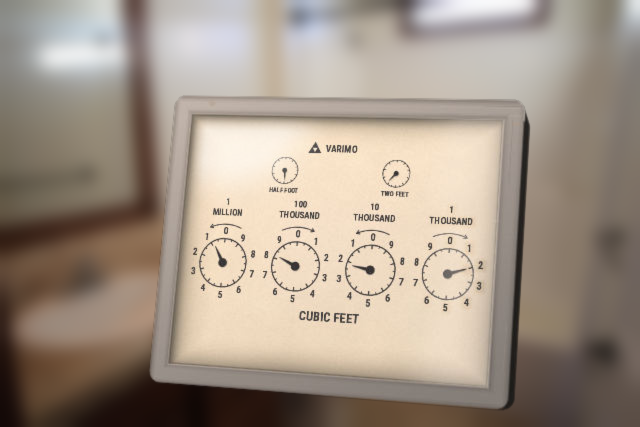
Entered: 82200 ft³
